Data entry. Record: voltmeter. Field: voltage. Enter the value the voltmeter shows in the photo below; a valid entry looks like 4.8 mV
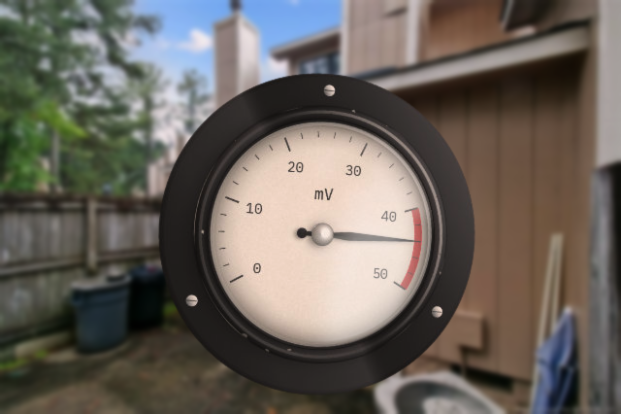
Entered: 44 mV
